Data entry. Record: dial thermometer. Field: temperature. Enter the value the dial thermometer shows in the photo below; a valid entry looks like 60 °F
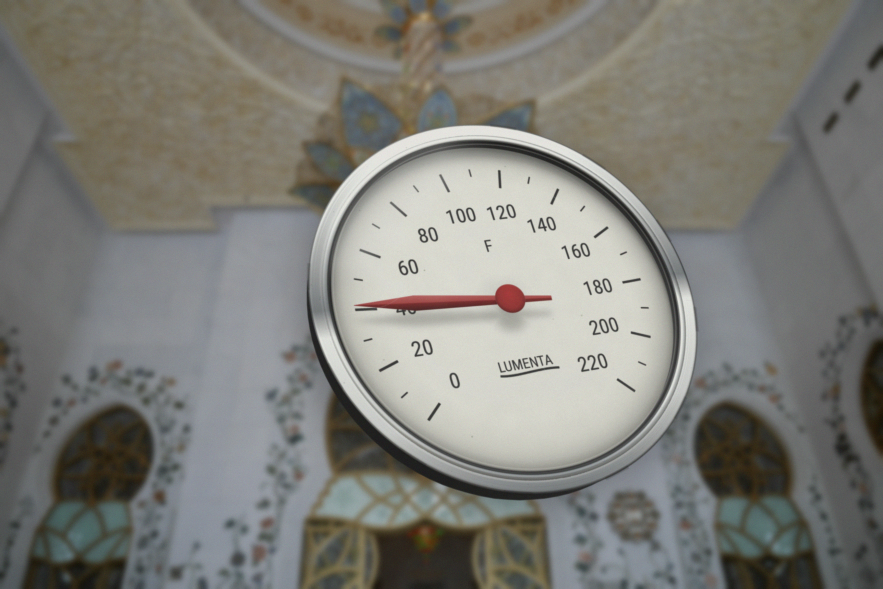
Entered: 40 °F
